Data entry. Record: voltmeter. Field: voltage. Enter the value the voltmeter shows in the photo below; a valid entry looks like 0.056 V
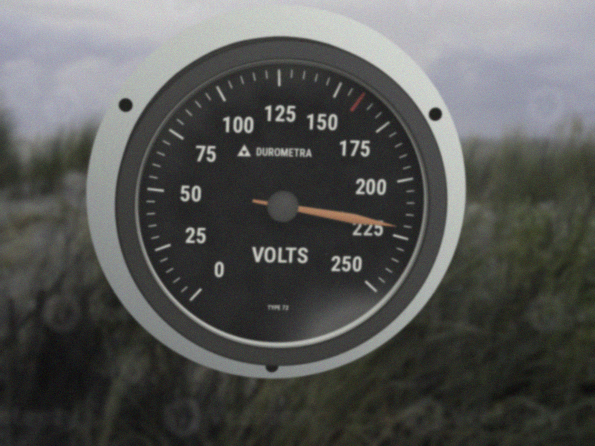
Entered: 220 V
